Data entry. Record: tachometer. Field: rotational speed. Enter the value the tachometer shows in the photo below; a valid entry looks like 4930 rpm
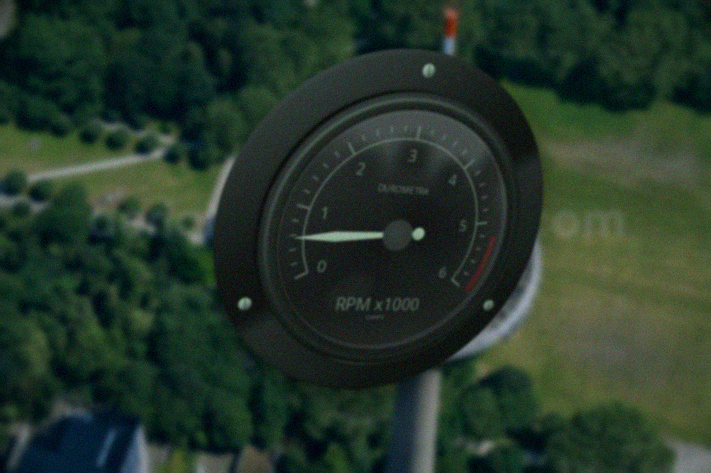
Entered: 600 rpm
